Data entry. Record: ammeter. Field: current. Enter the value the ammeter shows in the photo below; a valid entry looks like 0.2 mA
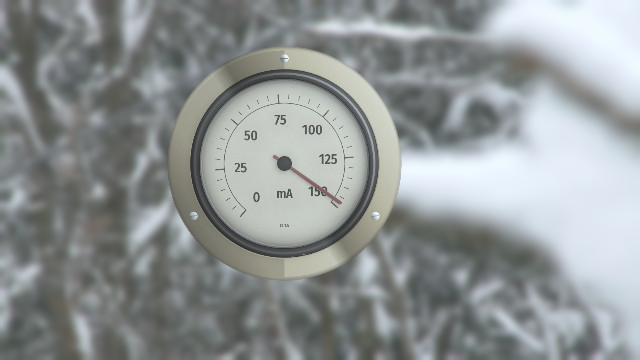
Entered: 147.5 mA
